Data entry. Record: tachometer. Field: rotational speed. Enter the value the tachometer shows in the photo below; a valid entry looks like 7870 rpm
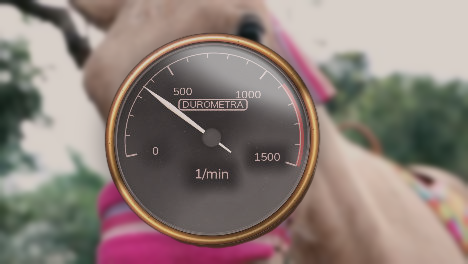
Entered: 350 rpm
